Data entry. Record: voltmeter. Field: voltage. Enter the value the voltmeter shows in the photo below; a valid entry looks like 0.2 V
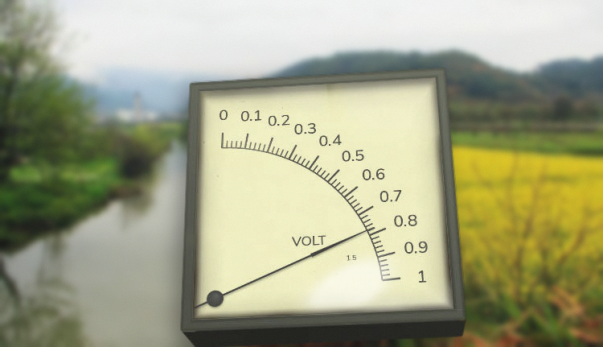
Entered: 0.78 V
